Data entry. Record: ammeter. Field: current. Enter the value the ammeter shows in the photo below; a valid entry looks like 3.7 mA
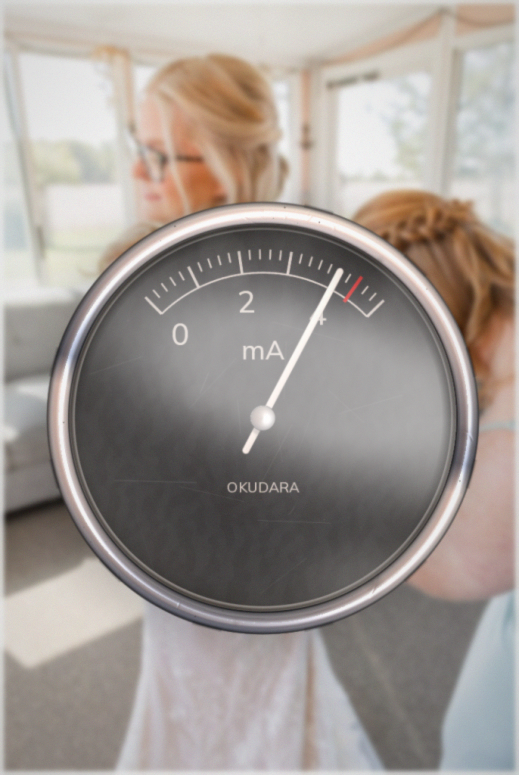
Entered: 4 mA
